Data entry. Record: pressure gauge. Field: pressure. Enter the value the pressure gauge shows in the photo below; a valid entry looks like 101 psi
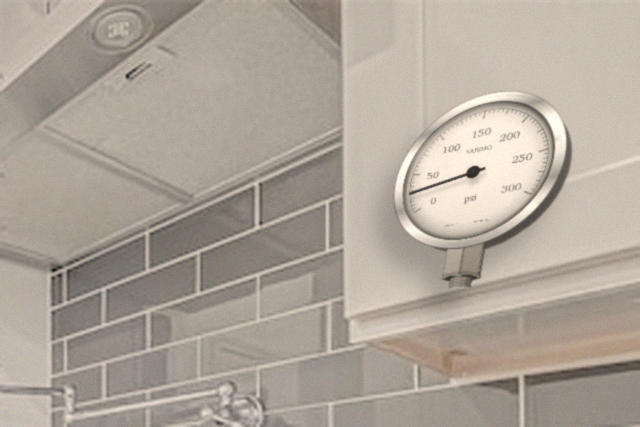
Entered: 25 psi
